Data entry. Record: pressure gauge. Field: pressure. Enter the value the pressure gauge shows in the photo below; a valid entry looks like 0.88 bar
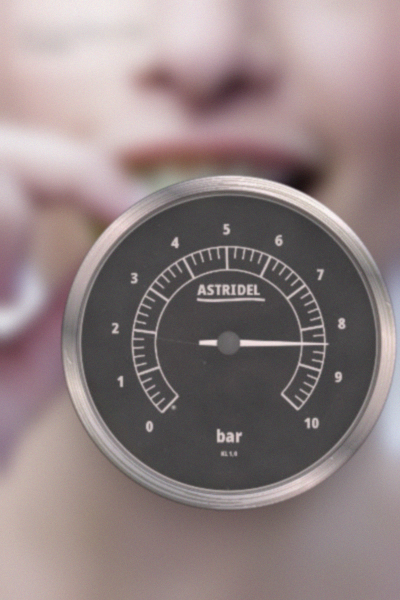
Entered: 8.4 bar
